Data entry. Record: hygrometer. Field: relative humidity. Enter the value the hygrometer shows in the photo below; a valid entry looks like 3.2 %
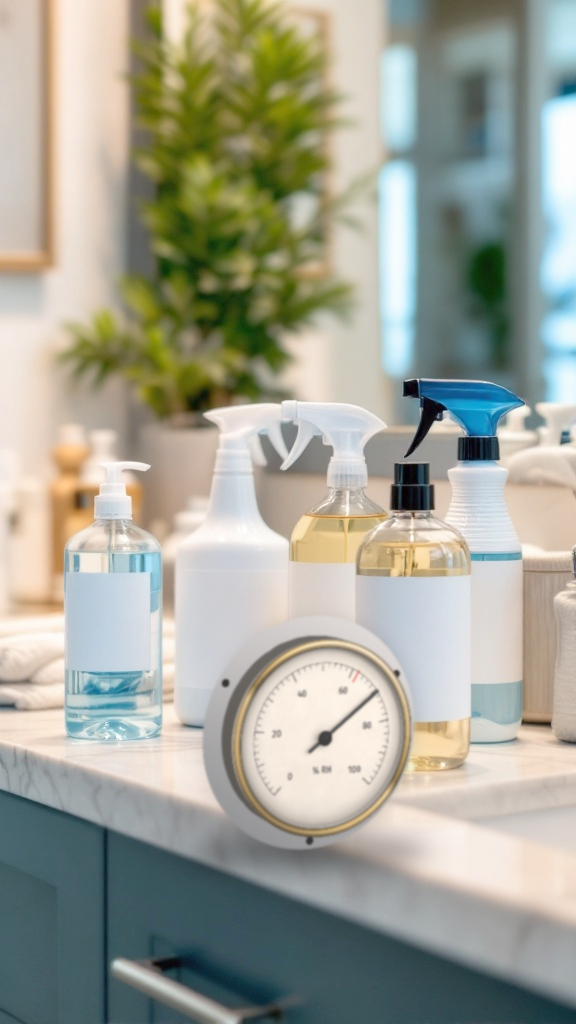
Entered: 70 %
